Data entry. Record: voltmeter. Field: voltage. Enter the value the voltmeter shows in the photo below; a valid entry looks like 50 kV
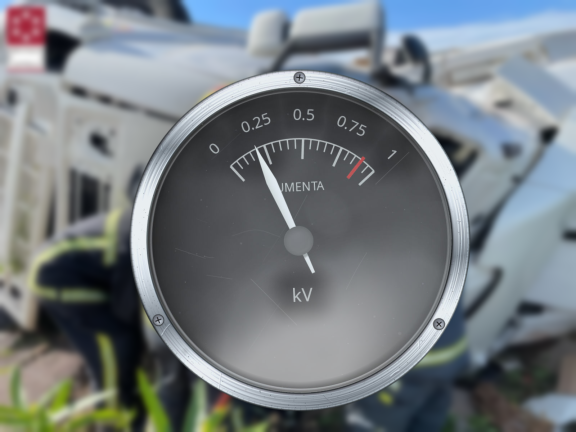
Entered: 0.2 kV
